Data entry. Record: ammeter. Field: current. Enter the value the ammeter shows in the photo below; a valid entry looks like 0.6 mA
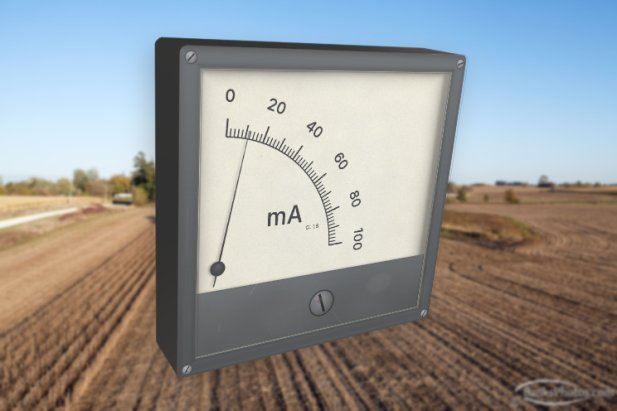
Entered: 10 mA
